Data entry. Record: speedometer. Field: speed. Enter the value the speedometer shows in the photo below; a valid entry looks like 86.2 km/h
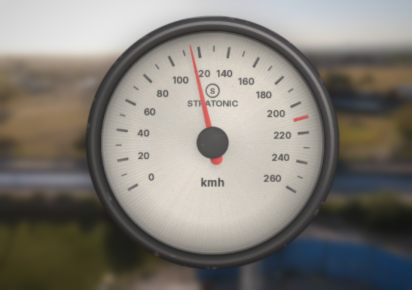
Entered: 115 km/h
